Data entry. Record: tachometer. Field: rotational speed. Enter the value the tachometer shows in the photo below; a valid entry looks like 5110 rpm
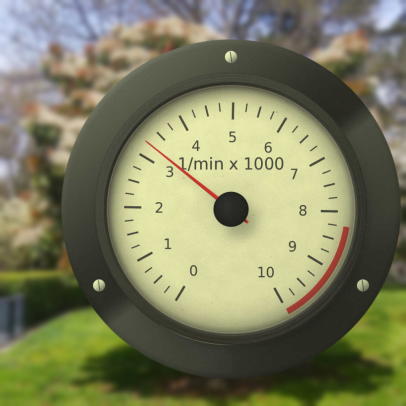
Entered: 3250 rpm
